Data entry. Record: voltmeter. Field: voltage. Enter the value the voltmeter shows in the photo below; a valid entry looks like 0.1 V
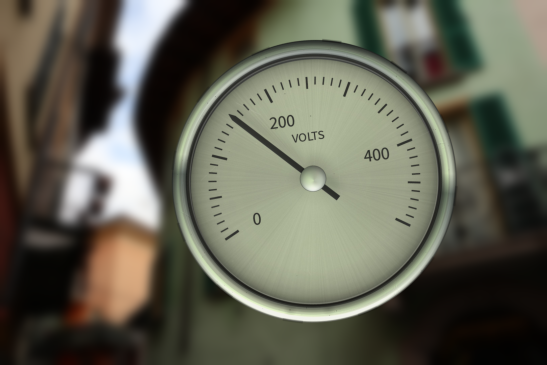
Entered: 150 V
